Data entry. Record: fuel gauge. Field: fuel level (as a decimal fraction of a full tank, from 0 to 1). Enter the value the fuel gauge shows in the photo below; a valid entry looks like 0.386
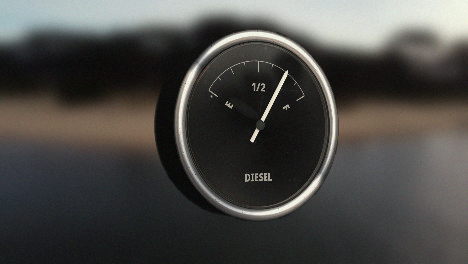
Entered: 0.75
